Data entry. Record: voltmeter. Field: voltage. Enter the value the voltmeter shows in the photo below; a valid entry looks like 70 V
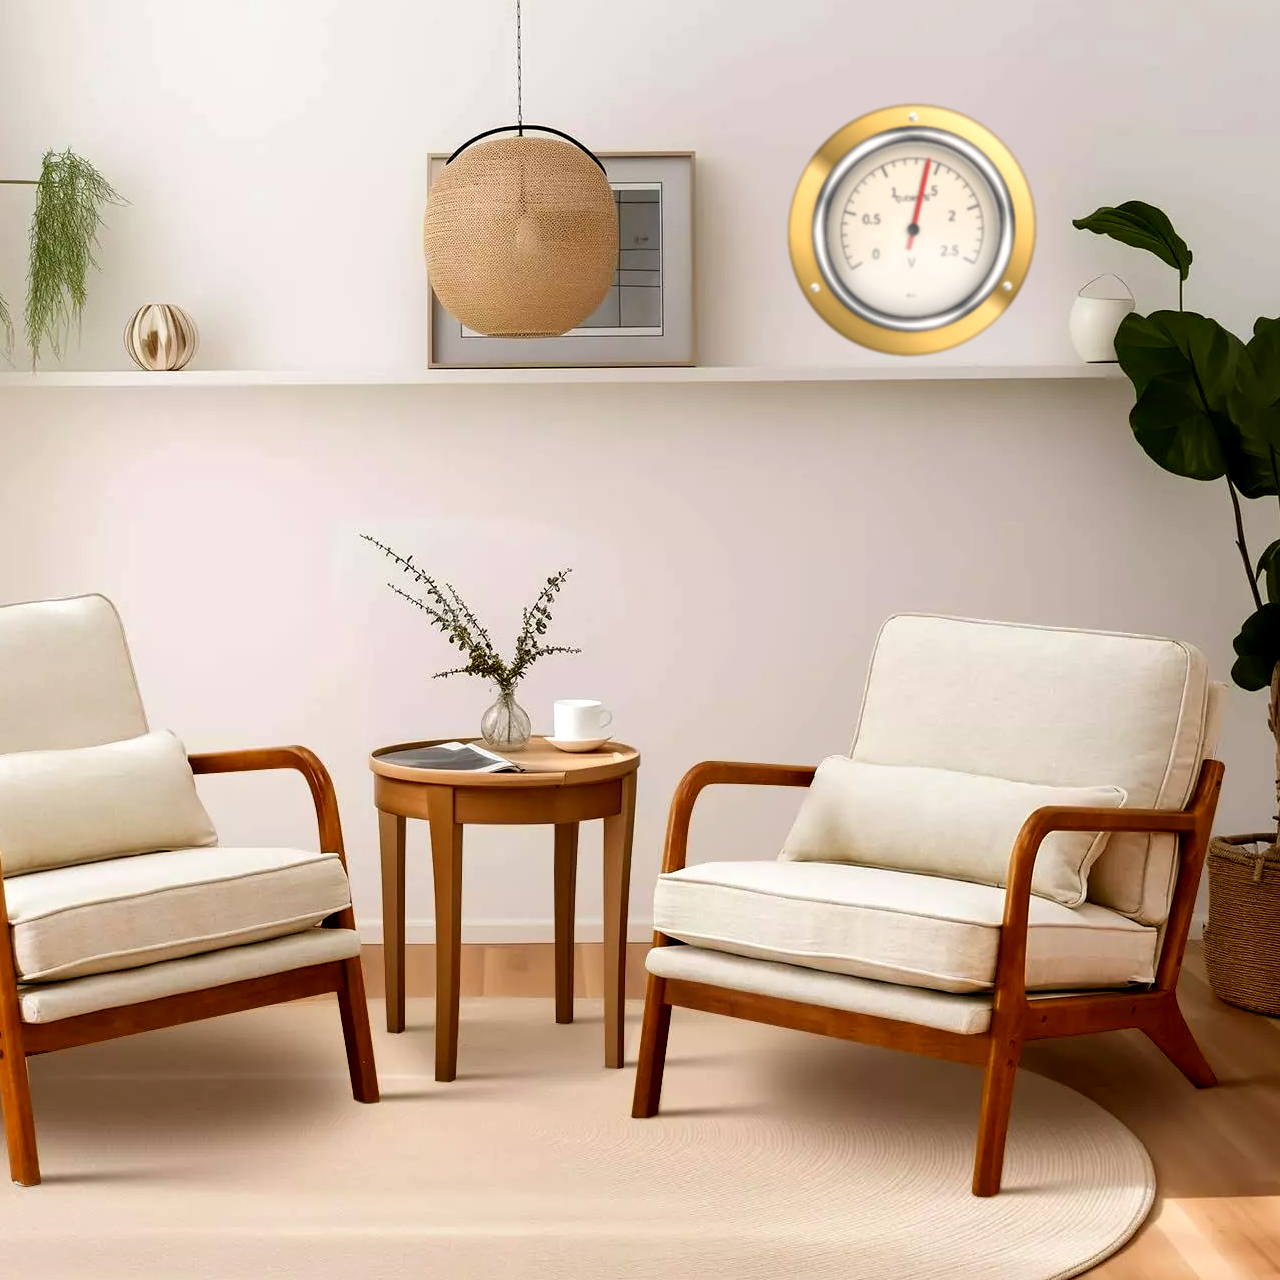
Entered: 1.4 V
